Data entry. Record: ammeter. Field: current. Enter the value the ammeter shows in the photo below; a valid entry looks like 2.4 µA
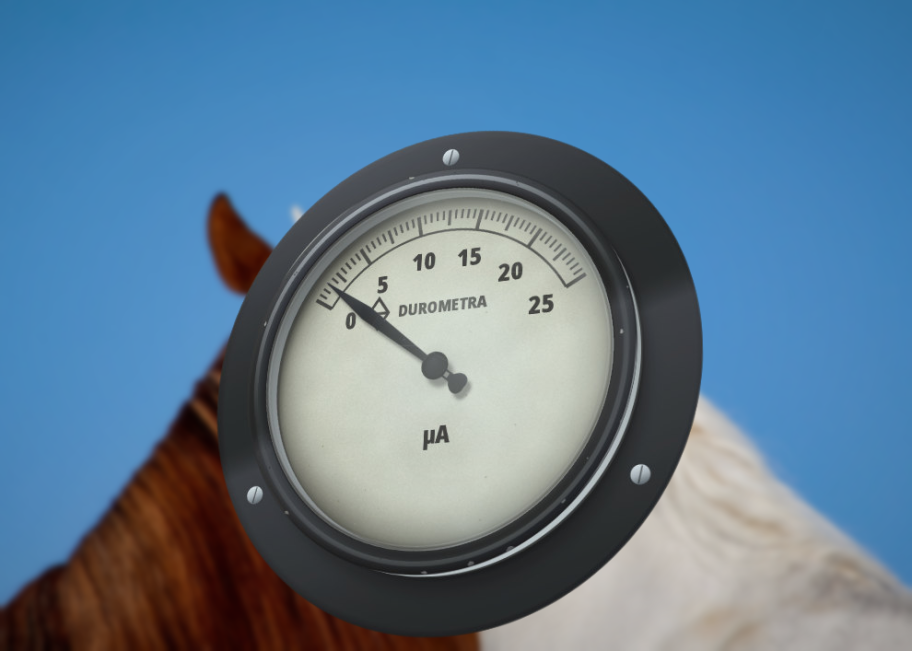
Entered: 1.5 µA
